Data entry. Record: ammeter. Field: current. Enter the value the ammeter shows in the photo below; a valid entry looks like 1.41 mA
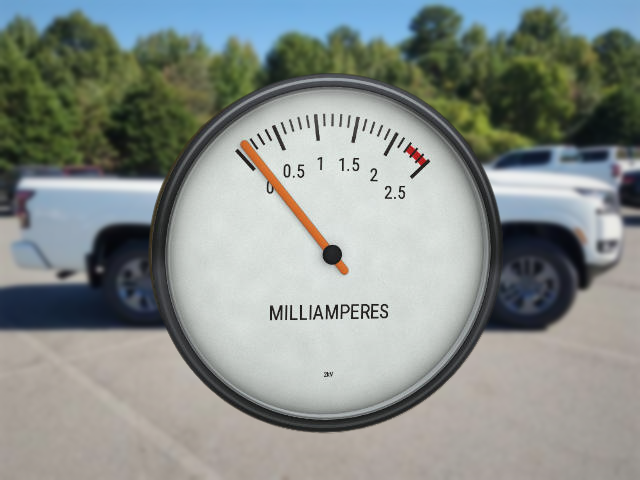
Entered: 0.1 mA
